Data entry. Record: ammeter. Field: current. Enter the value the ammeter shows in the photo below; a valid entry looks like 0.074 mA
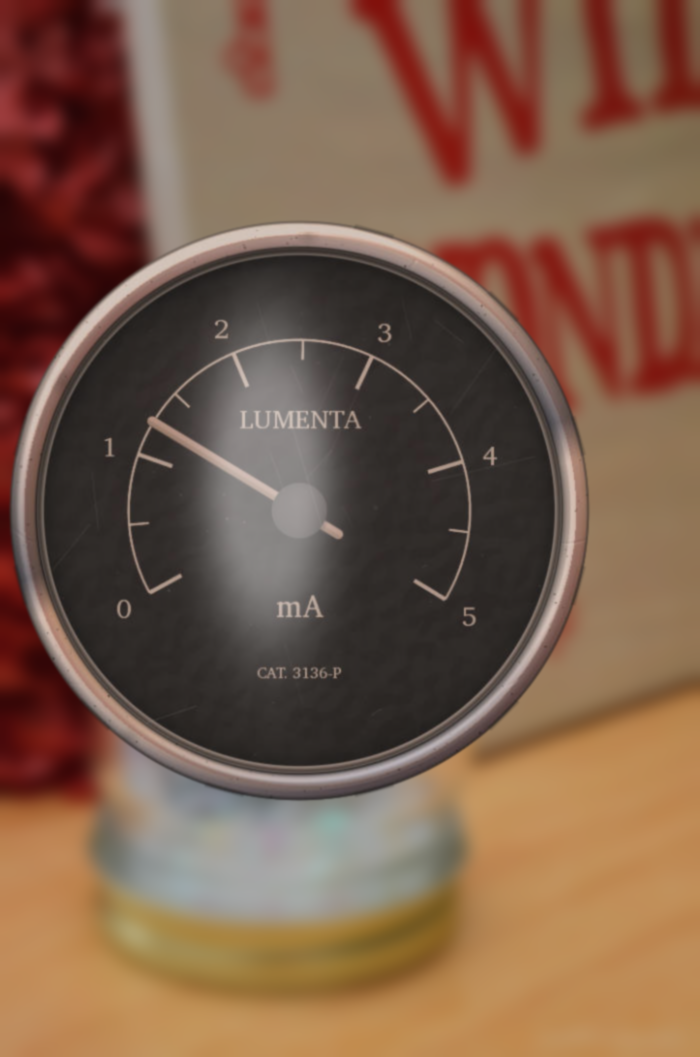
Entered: 1.25 mA
